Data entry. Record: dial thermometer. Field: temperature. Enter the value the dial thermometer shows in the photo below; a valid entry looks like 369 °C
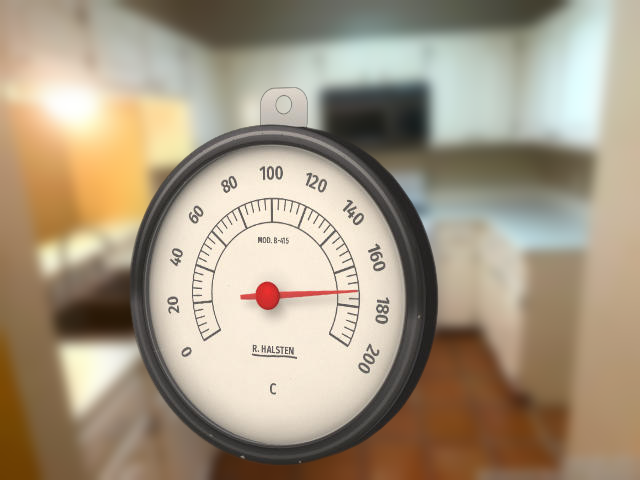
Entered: 172 °C
